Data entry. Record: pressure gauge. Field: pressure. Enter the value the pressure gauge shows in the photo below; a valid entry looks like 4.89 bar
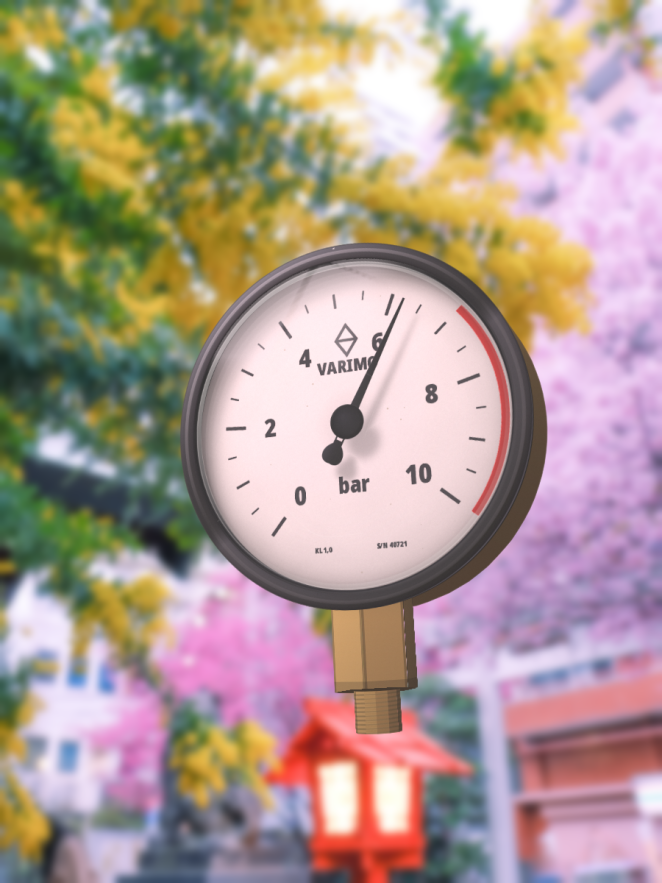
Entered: 6.25 bar
